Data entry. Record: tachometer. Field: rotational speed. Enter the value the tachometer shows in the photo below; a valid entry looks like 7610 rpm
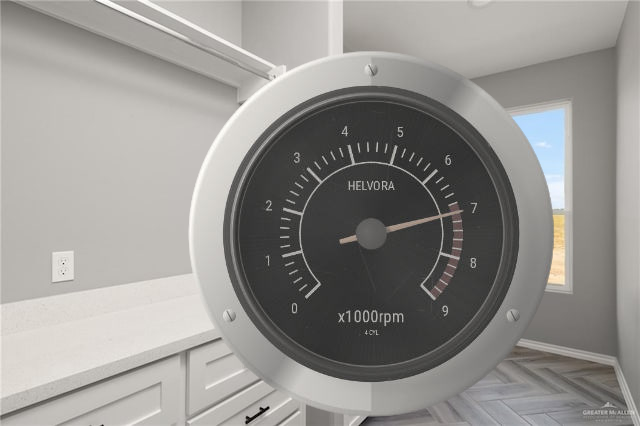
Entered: 7000 rpm
